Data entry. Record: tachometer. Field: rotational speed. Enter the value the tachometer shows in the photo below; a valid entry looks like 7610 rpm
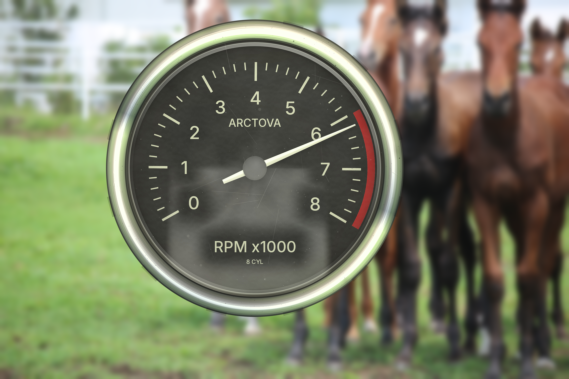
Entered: 6200 rpm
